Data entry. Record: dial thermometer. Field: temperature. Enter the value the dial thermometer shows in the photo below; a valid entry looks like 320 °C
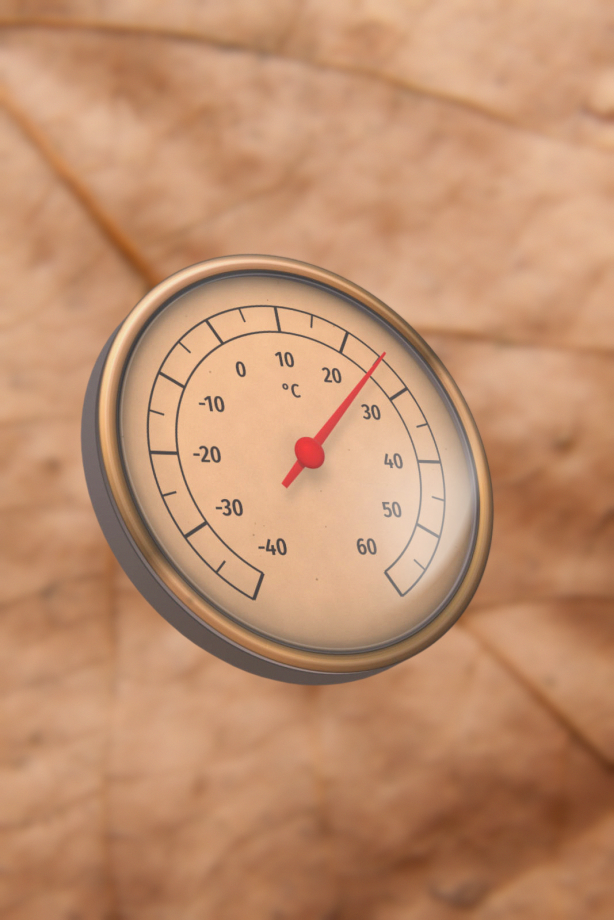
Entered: 25 °C
